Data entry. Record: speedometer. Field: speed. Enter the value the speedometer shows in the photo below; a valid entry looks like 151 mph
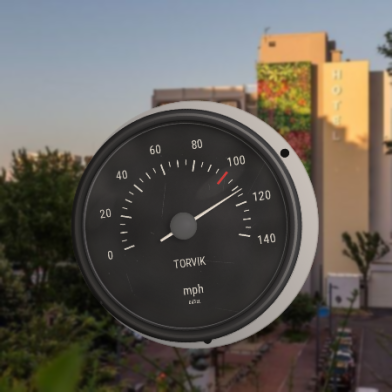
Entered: 112.5 mph
